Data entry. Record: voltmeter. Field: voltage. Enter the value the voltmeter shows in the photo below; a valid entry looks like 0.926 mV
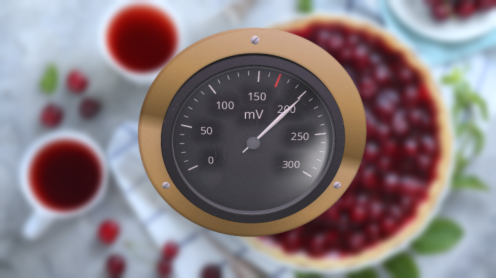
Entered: 200 mV
